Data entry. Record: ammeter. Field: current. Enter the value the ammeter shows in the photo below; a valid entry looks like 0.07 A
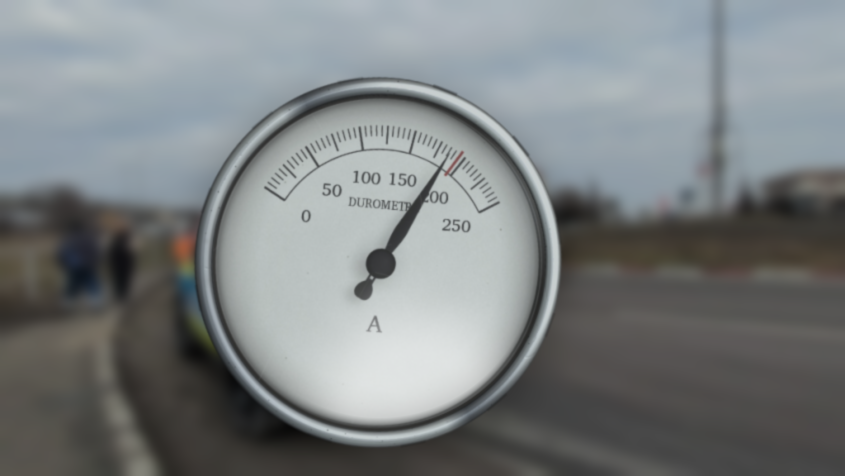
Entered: 185 A
